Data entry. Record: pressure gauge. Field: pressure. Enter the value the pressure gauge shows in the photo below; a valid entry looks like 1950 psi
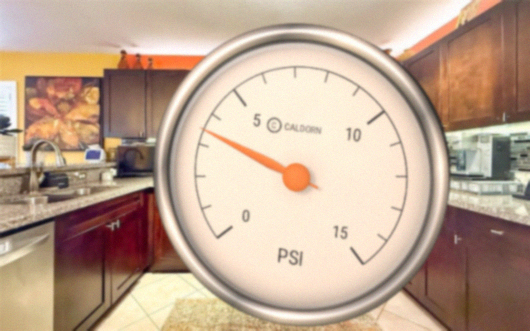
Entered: 3.5 psi
